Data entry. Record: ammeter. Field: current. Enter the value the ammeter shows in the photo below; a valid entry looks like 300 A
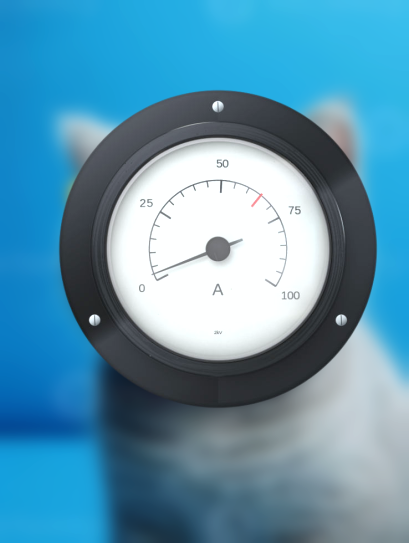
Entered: 2.5 A
